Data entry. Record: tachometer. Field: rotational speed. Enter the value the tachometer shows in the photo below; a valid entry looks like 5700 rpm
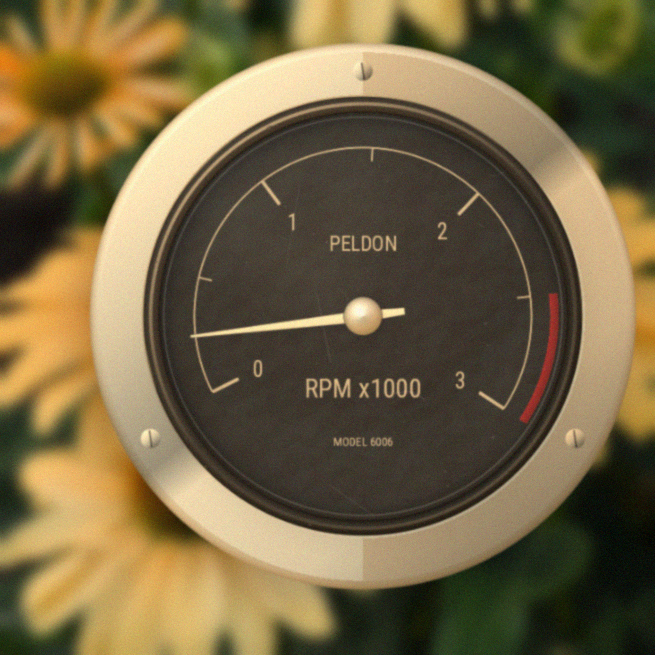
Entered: 250 rpm
